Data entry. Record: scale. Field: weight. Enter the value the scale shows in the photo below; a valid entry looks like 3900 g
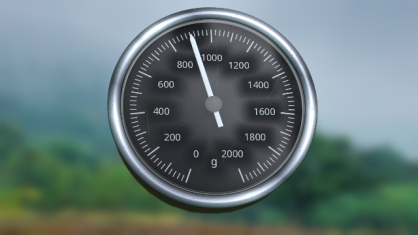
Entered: 900 g
